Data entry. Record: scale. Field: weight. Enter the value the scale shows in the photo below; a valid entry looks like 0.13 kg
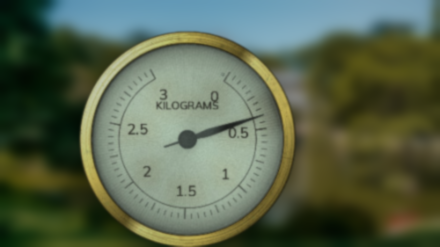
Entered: 0.4 kg
